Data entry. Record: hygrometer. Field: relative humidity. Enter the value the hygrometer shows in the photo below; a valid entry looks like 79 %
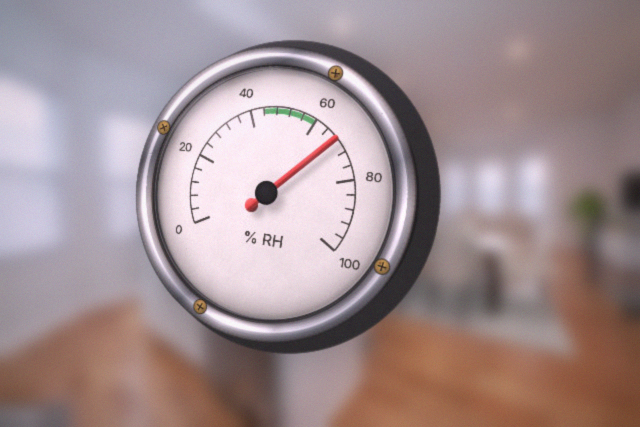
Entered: 68 %
